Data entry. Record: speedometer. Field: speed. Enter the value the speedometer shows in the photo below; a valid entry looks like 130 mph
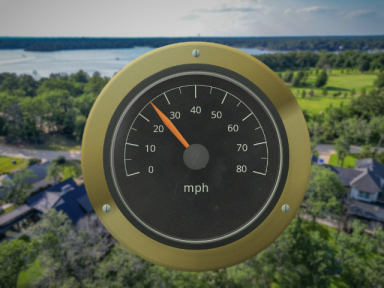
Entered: 25 mph
